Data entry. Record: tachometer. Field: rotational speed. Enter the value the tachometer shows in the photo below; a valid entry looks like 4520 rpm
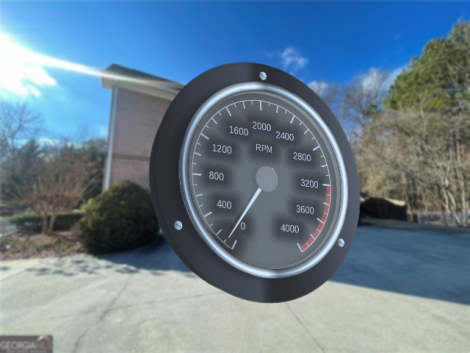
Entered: 100 rpm
